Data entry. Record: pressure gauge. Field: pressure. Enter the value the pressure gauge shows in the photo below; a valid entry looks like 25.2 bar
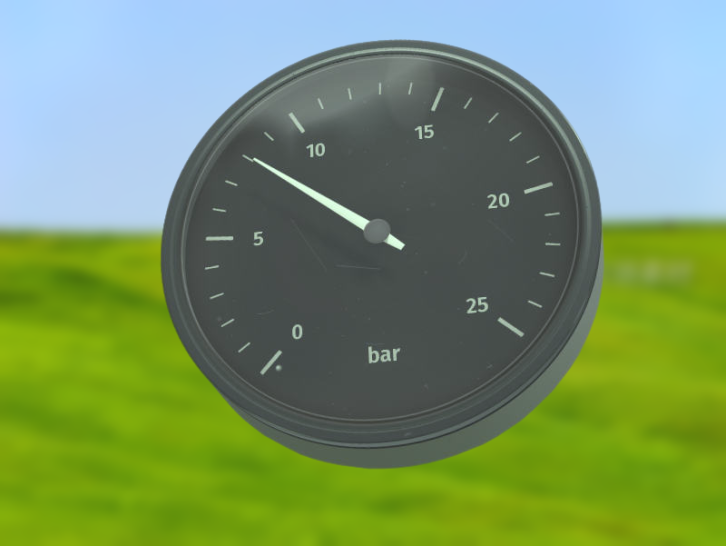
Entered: 8 bar
